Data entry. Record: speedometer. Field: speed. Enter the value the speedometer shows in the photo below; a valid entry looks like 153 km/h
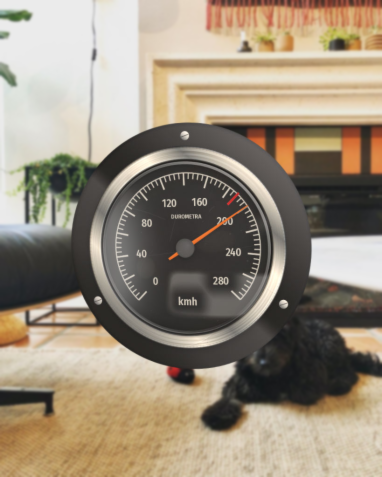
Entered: 200 km/h
